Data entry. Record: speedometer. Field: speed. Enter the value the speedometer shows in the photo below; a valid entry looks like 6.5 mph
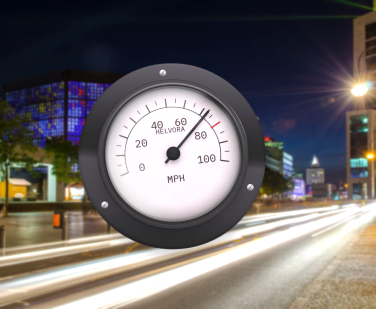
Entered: 72.5 mph
